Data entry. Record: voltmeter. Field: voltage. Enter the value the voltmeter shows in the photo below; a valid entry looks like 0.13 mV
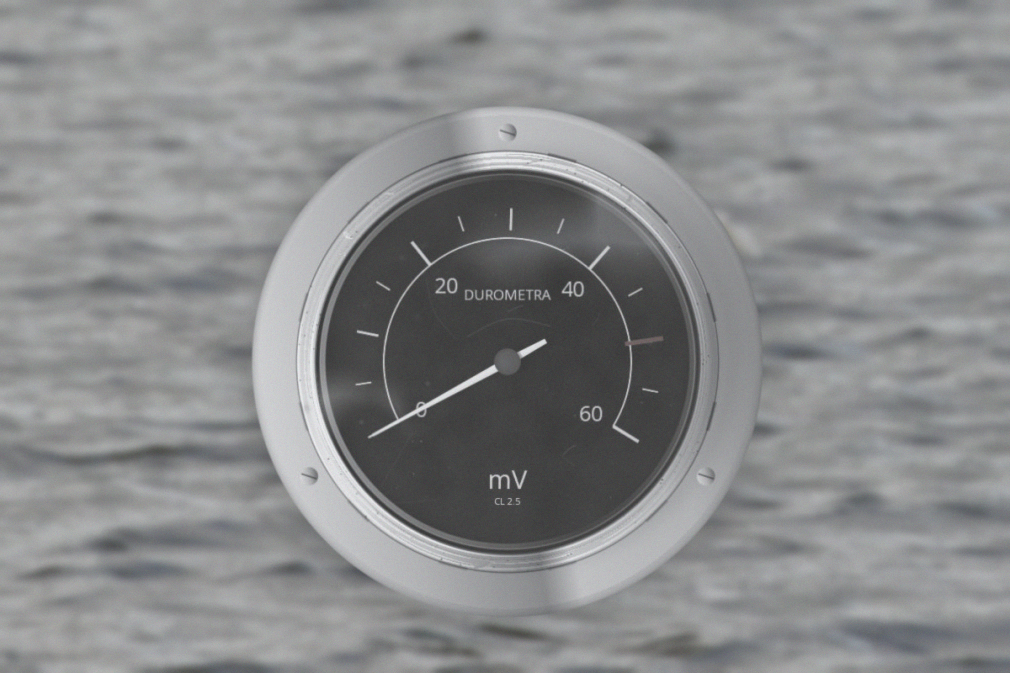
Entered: 0 mV
